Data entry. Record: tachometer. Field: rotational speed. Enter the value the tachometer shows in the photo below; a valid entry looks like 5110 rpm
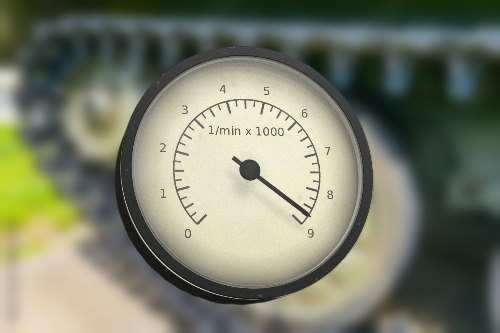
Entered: 8750 rpm
